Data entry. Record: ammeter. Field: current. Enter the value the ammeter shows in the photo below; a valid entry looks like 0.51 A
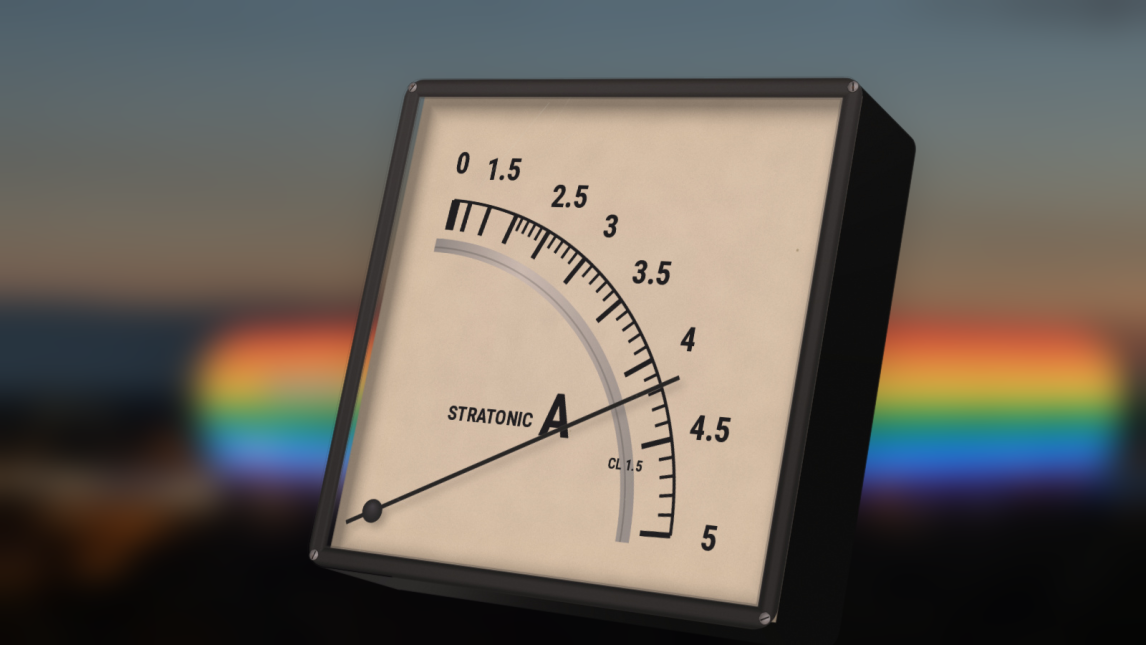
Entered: 4.2 A
